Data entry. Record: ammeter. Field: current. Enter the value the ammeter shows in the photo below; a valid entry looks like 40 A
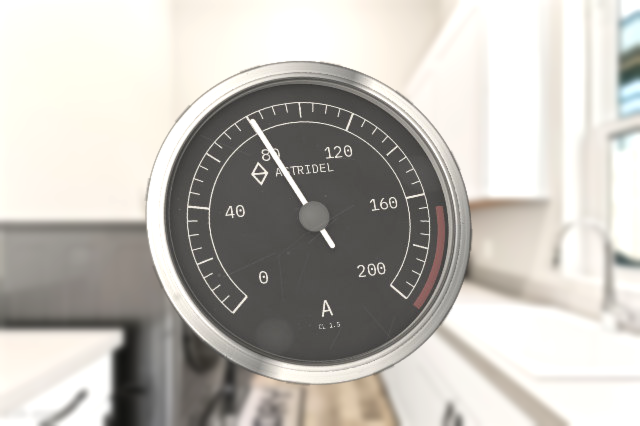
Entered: 80 A
